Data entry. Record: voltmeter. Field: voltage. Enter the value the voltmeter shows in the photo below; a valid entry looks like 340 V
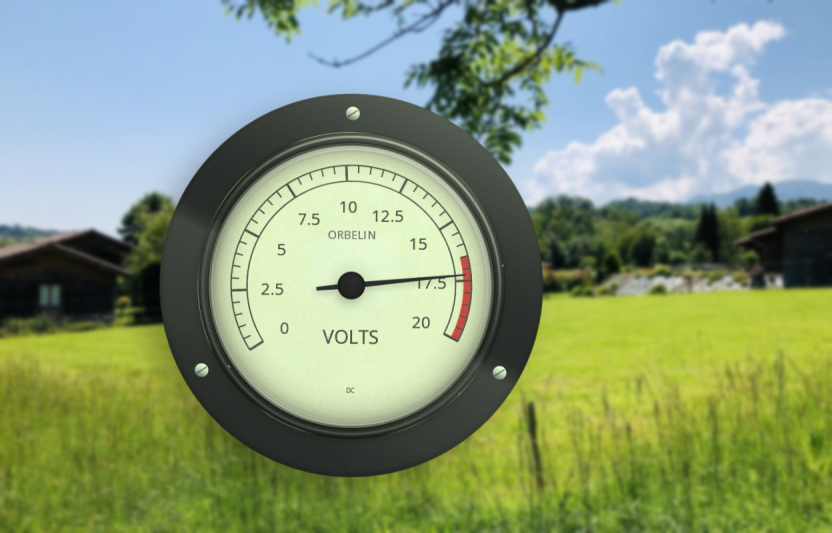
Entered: 17.25 V
